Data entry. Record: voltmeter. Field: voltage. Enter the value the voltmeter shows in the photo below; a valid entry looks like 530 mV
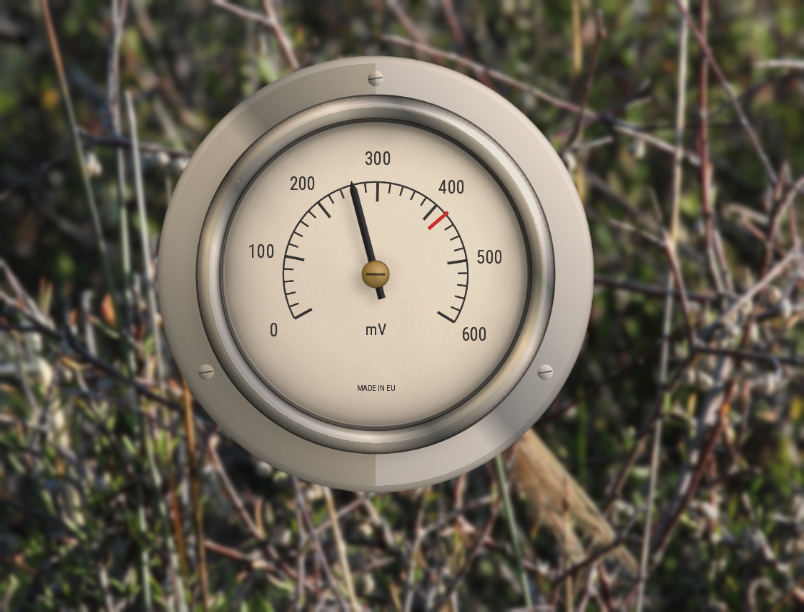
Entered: 260 mV
